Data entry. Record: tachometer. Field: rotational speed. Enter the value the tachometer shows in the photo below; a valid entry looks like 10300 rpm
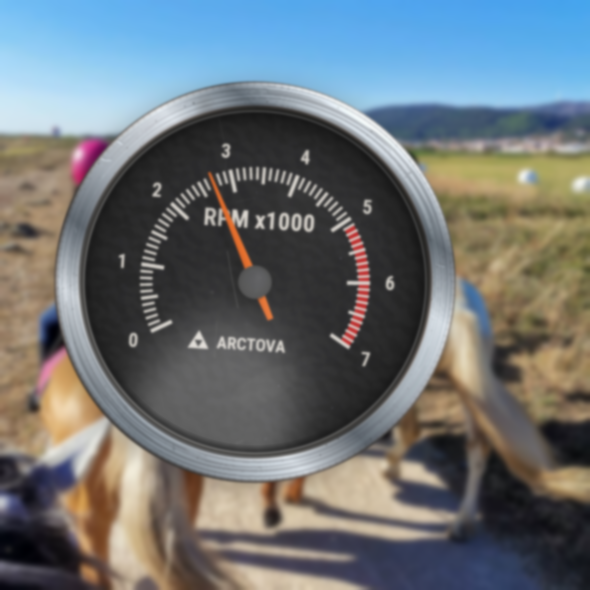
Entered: 2700 rpm
